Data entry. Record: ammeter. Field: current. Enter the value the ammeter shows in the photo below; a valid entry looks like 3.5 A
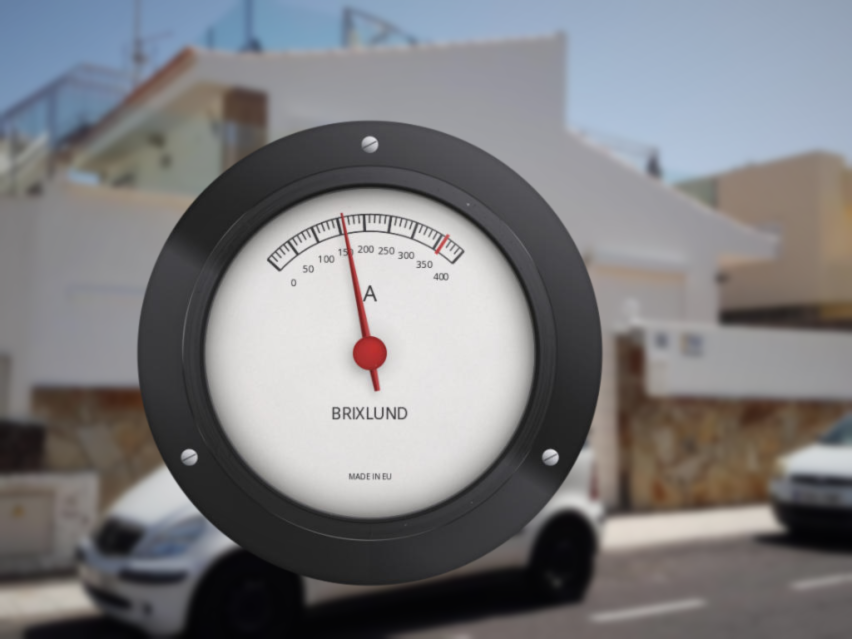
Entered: 160 A
